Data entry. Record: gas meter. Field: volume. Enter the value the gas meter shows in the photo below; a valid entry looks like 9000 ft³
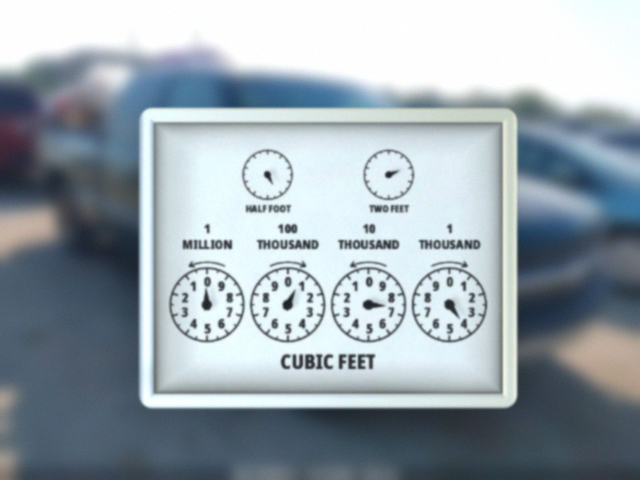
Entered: 7400 ft³
